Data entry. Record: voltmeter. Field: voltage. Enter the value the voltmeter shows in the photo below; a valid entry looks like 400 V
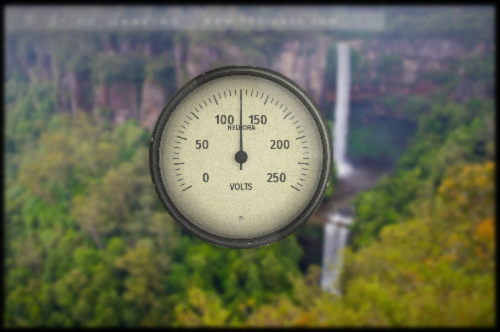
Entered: 125 V
